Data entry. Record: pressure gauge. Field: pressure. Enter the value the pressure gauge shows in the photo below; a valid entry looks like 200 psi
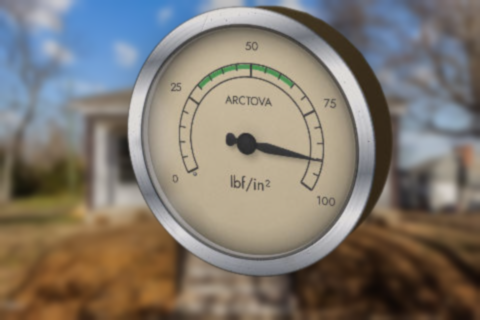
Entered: 90 psi
